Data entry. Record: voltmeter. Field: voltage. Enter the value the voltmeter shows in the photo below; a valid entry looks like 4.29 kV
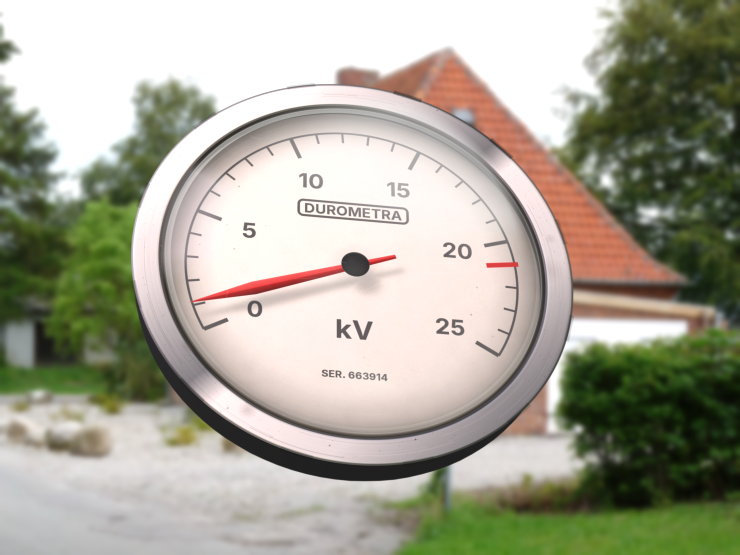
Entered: 1 kV
